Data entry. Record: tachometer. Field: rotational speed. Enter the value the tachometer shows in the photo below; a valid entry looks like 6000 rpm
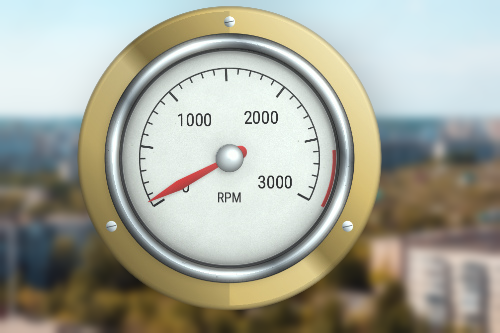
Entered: 50 rpm
